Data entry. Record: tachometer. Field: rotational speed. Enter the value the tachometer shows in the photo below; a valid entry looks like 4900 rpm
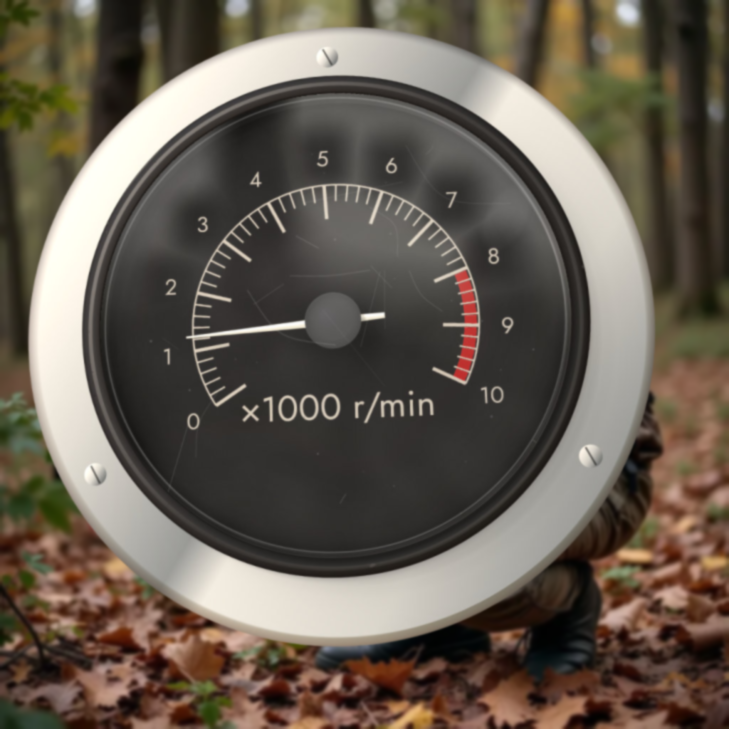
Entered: 1200 rpm
